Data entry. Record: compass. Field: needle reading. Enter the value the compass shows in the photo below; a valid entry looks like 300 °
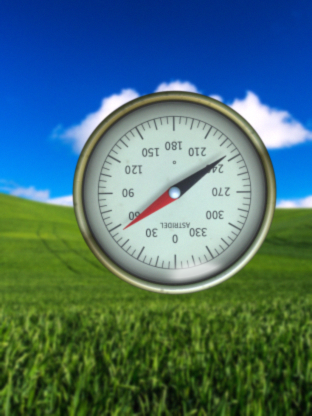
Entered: 55 °
